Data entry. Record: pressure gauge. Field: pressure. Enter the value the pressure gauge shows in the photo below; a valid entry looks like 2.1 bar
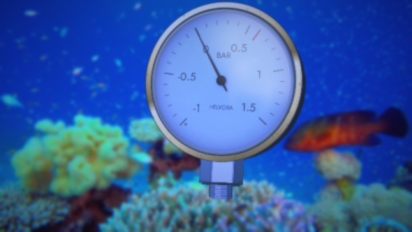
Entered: 0 bar
